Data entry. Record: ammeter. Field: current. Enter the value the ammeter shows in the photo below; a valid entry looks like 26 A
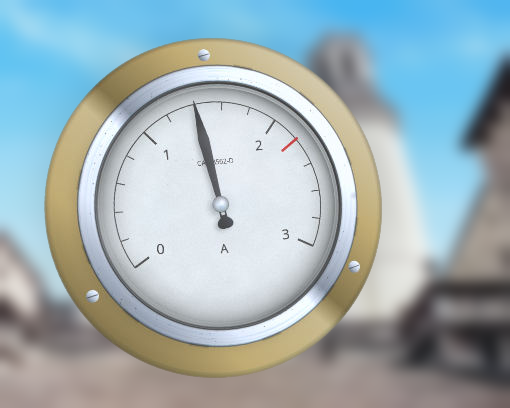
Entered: 1.4 A
